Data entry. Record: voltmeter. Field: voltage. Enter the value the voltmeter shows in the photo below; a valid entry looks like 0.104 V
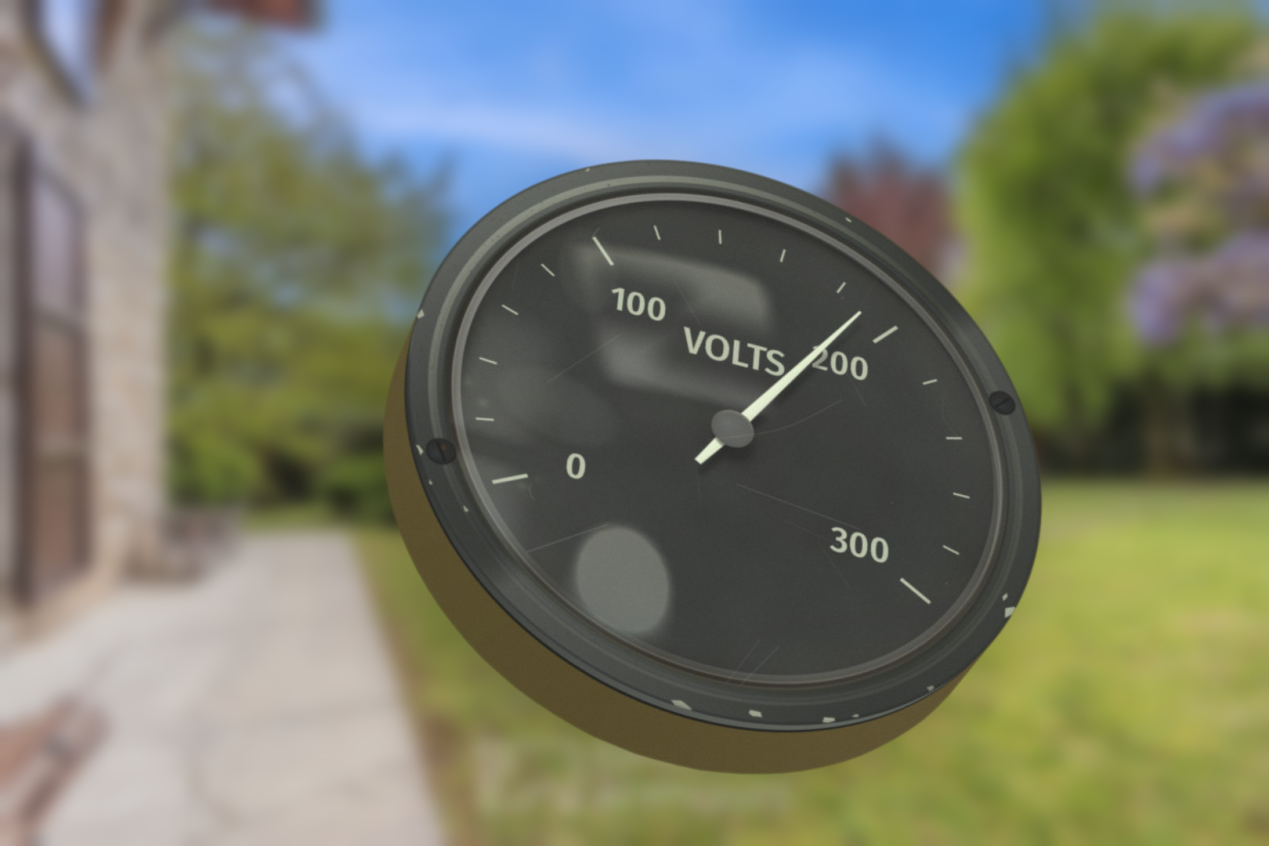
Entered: 190 V
